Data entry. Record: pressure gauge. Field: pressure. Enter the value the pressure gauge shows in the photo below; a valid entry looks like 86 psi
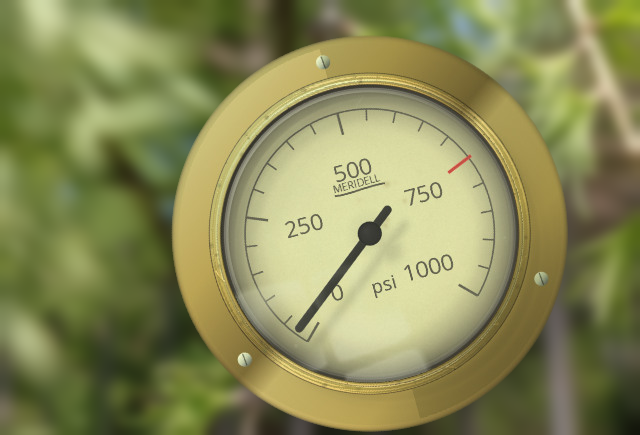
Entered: 25 psi
